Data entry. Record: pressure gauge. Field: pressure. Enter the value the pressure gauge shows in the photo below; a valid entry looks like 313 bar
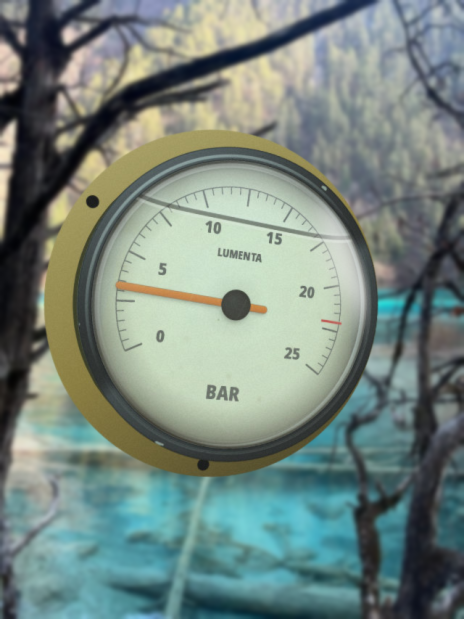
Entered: 3.25 bar
